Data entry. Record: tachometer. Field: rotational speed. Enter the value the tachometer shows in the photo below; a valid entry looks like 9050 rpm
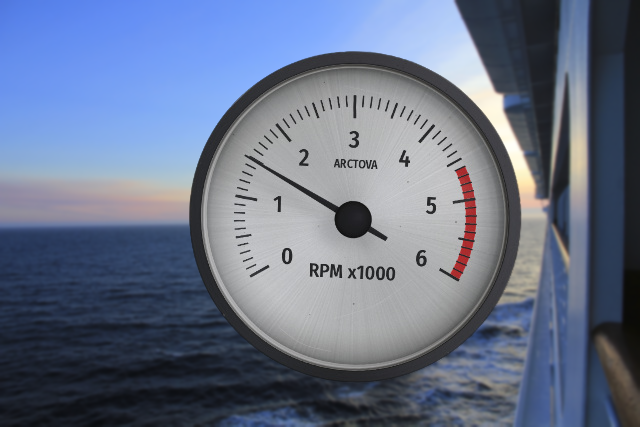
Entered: 1500 rpm
